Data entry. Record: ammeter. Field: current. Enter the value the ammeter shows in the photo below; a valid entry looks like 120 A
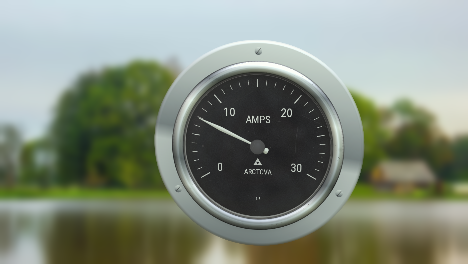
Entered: 7 A
